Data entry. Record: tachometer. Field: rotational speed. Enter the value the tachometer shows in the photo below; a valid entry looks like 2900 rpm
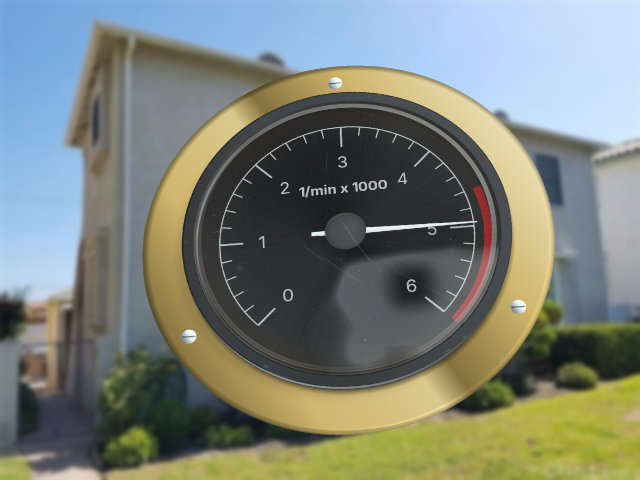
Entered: 5000 rpm
